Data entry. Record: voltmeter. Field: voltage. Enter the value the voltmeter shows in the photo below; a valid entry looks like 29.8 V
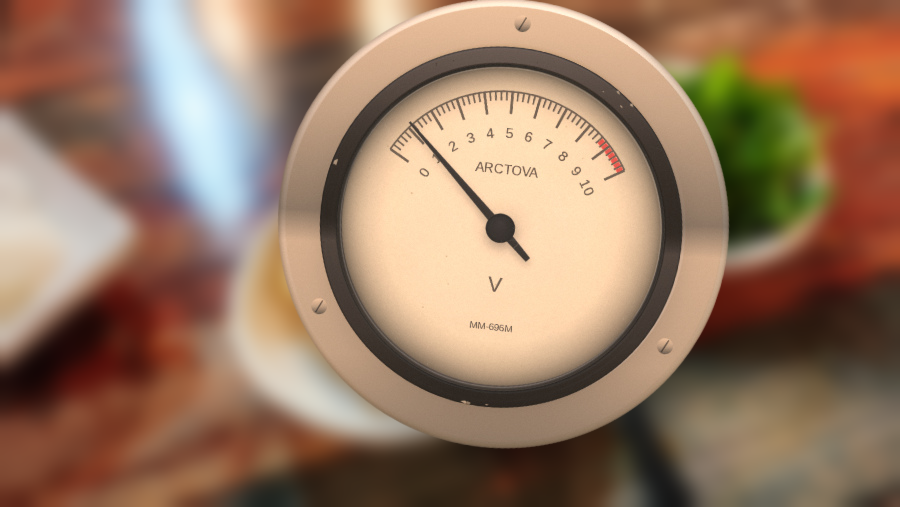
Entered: 1.2 V
